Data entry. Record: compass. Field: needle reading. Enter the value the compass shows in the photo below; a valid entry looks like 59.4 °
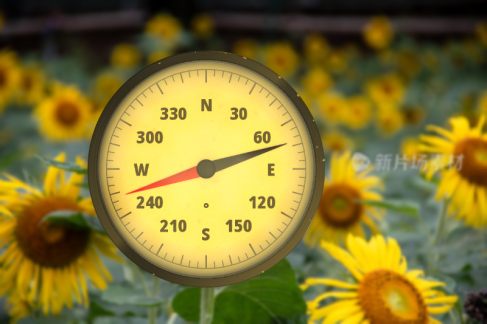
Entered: 252.5 °
